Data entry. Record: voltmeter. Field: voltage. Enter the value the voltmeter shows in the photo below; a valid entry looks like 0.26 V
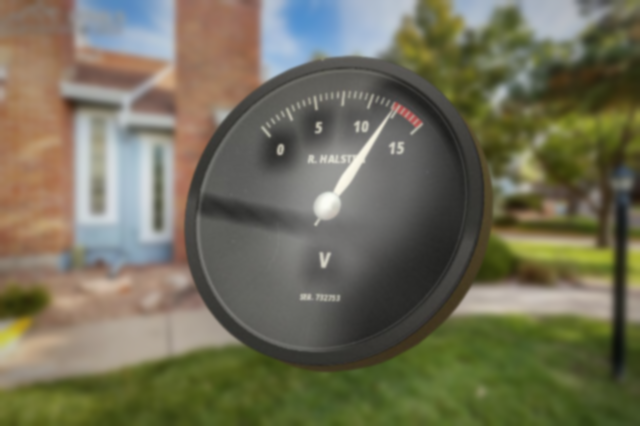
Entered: 12.5 V
